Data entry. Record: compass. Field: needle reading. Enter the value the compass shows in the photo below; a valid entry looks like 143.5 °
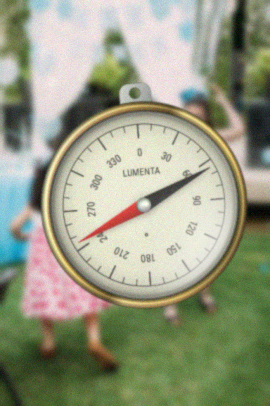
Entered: 245 °
